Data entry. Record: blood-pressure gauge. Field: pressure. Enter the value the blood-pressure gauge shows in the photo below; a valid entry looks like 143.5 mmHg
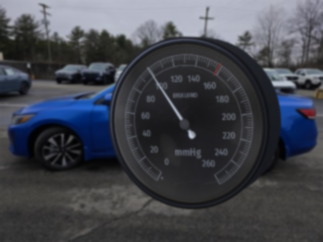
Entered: 100 mmHg
